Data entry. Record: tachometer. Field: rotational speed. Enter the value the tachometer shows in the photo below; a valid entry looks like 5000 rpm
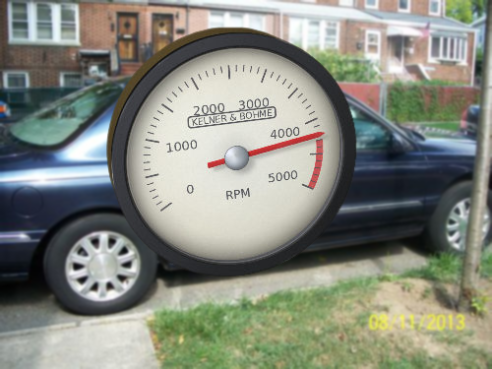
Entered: 4200 rpm
